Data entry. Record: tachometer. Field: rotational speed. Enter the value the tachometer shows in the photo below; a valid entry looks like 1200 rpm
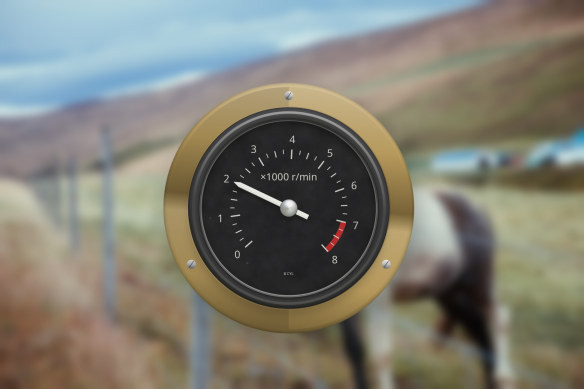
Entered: 2000 rpm
